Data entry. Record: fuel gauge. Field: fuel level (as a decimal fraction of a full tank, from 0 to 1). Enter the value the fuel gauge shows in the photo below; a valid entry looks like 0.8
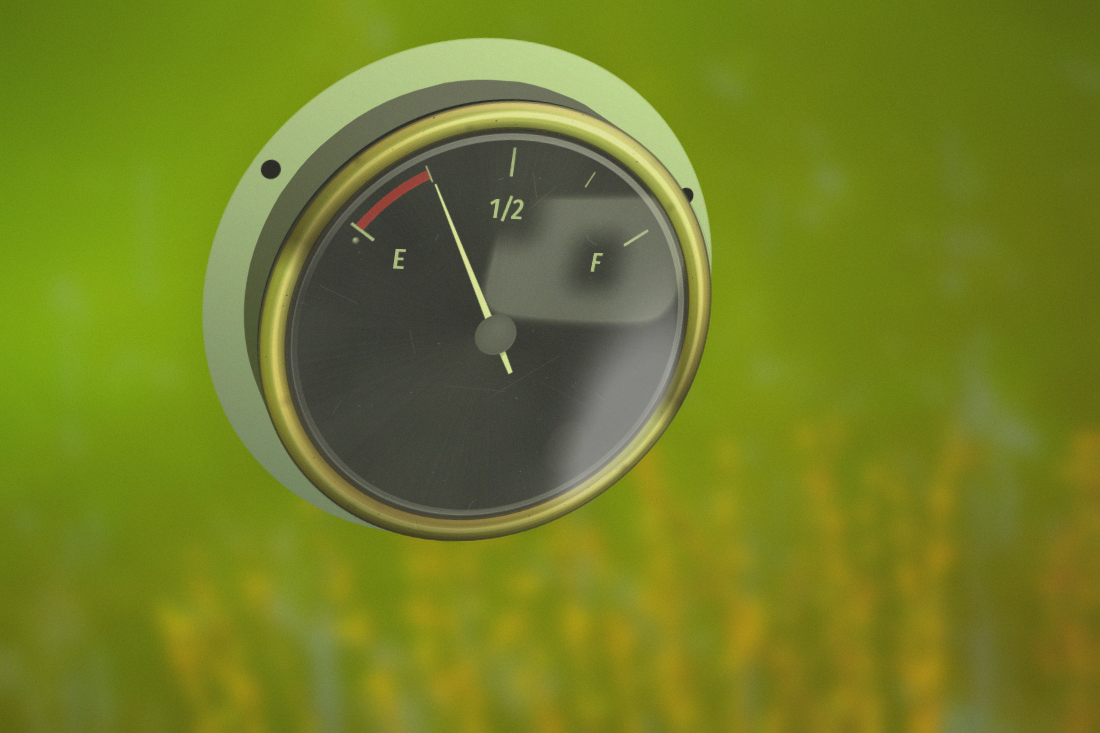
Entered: 0.25
